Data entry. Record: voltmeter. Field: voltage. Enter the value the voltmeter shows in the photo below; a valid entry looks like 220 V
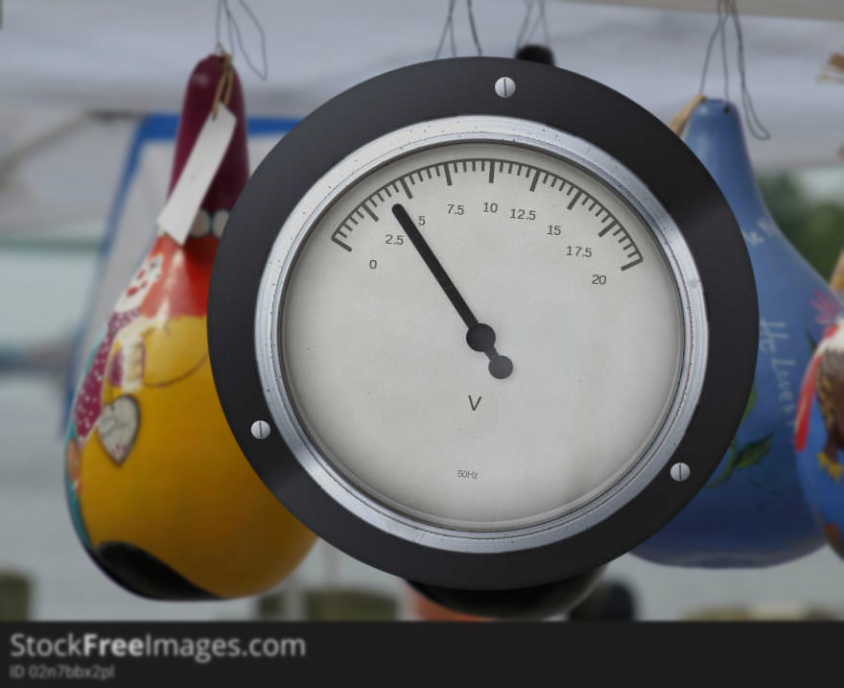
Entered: 4 V
